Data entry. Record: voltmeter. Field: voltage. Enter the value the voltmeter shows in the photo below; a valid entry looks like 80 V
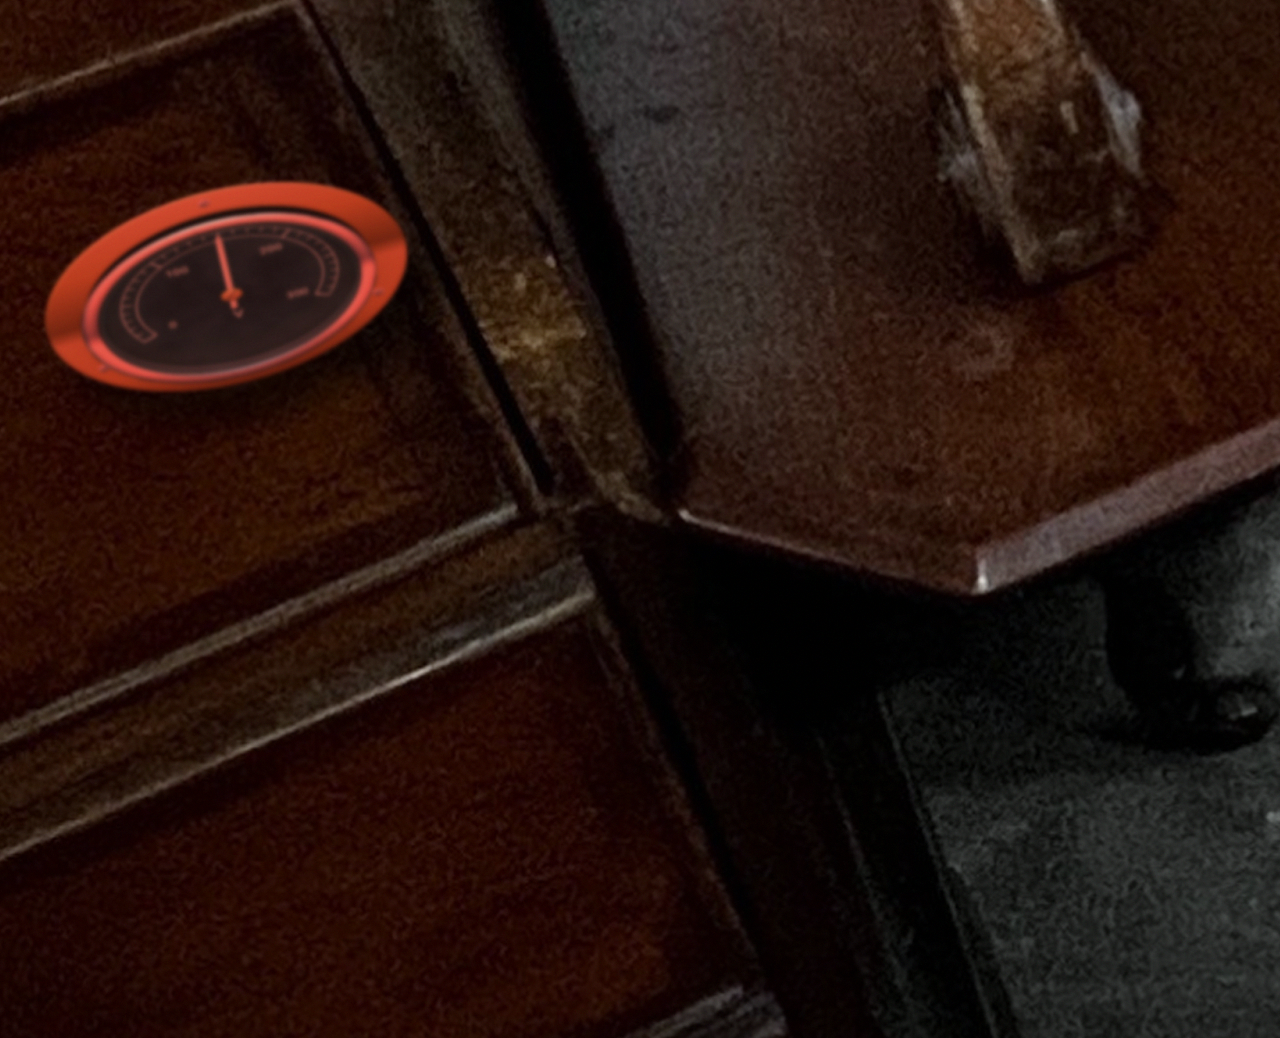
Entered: 150 V
